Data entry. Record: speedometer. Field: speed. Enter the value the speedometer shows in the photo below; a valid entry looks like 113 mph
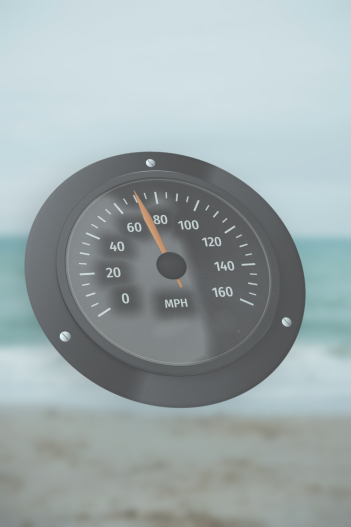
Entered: 70 mph
